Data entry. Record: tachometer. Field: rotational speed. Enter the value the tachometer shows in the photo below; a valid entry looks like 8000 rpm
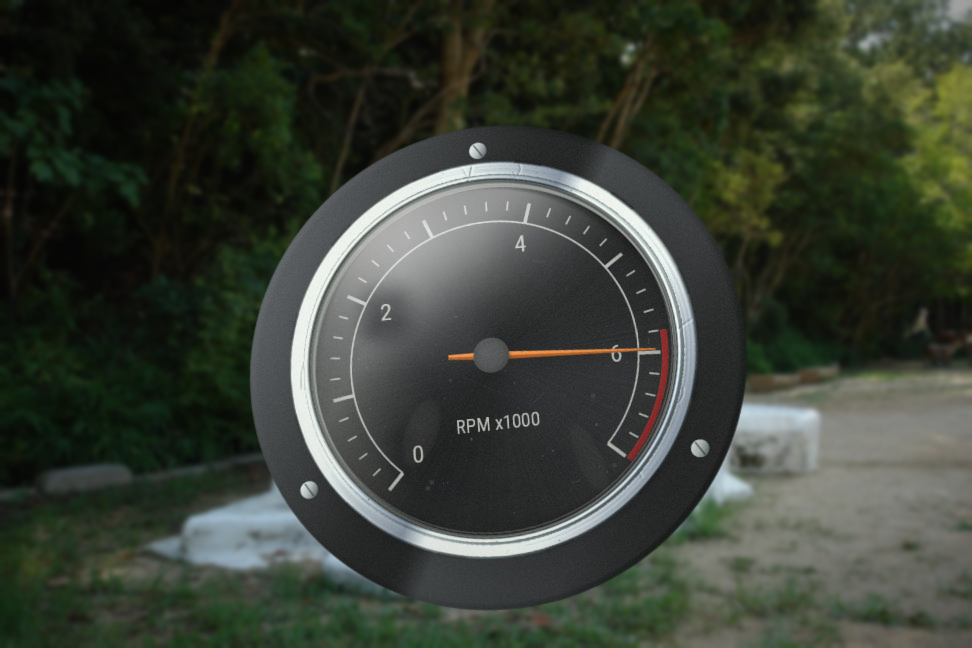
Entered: 6000 rpm
